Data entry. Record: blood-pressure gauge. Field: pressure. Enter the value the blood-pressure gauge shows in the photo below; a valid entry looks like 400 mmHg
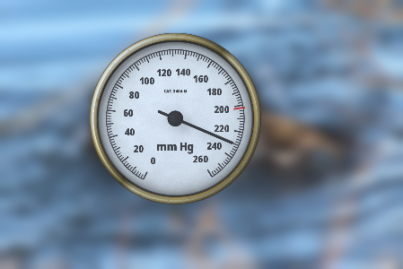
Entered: 230 mmHg
